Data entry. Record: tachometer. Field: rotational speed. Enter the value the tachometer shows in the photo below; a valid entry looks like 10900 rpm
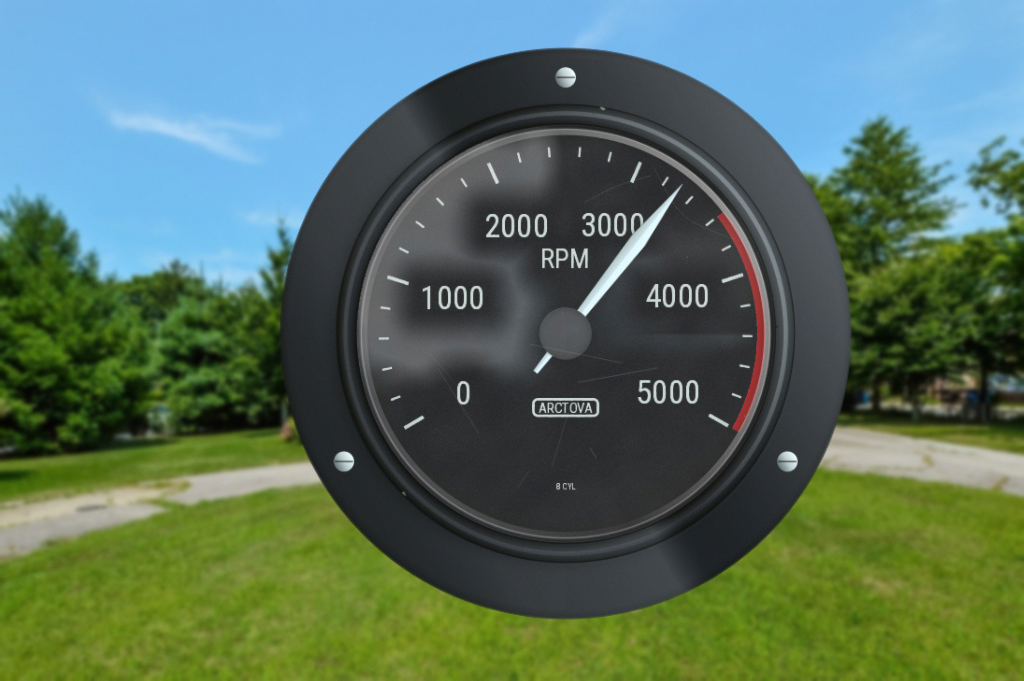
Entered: 3300 rpm
